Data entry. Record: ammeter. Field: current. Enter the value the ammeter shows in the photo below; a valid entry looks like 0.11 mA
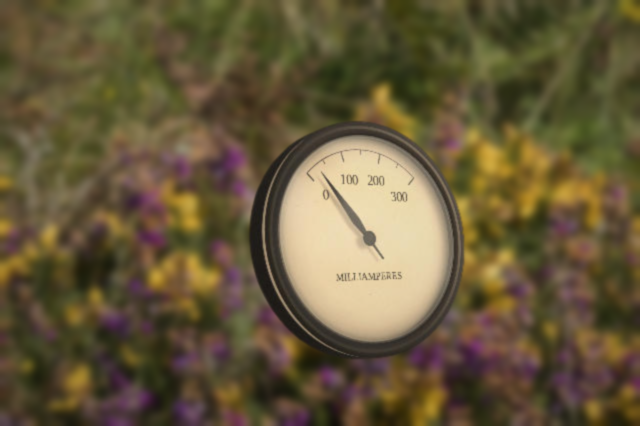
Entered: 25 mA
